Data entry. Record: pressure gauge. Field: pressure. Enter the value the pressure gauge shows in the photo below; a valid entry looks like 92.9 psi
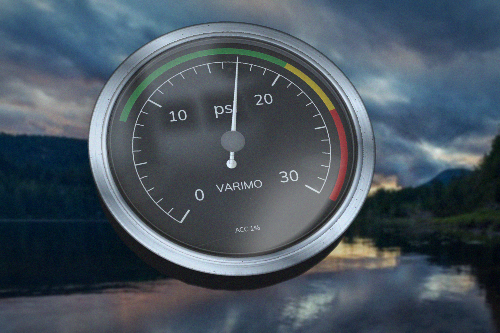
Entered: 17 psi
